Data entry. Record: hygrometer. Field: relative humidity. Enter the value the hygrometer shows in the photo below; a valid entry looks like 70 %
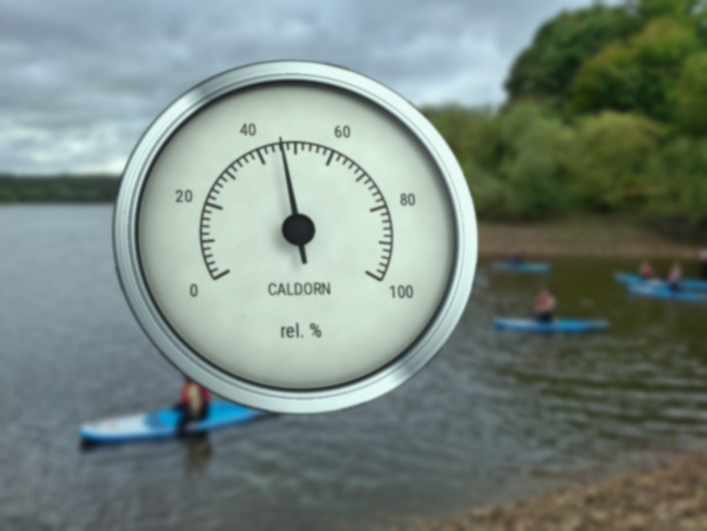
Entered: 46 %
